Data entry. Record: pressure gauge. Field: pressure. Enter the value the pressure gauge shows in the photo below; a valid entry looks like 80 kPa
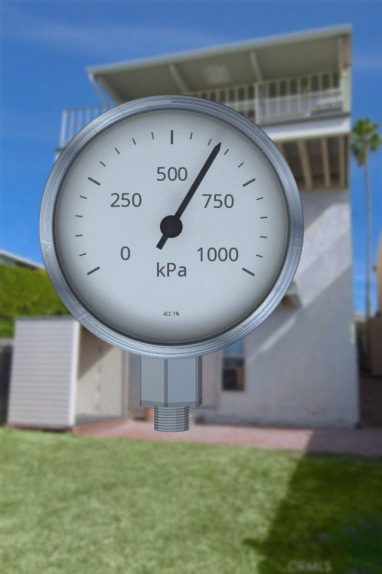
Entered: 625 kPa
